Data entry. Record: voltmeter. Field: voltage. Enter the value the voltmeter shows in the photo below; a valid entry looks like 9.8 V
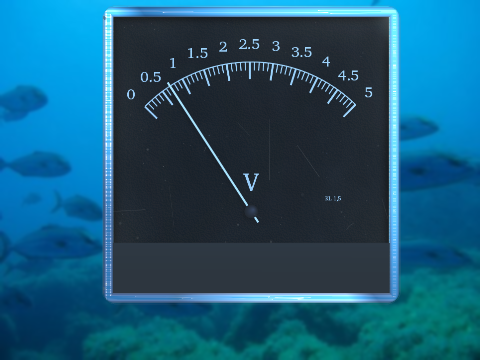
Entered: 0.7 V
